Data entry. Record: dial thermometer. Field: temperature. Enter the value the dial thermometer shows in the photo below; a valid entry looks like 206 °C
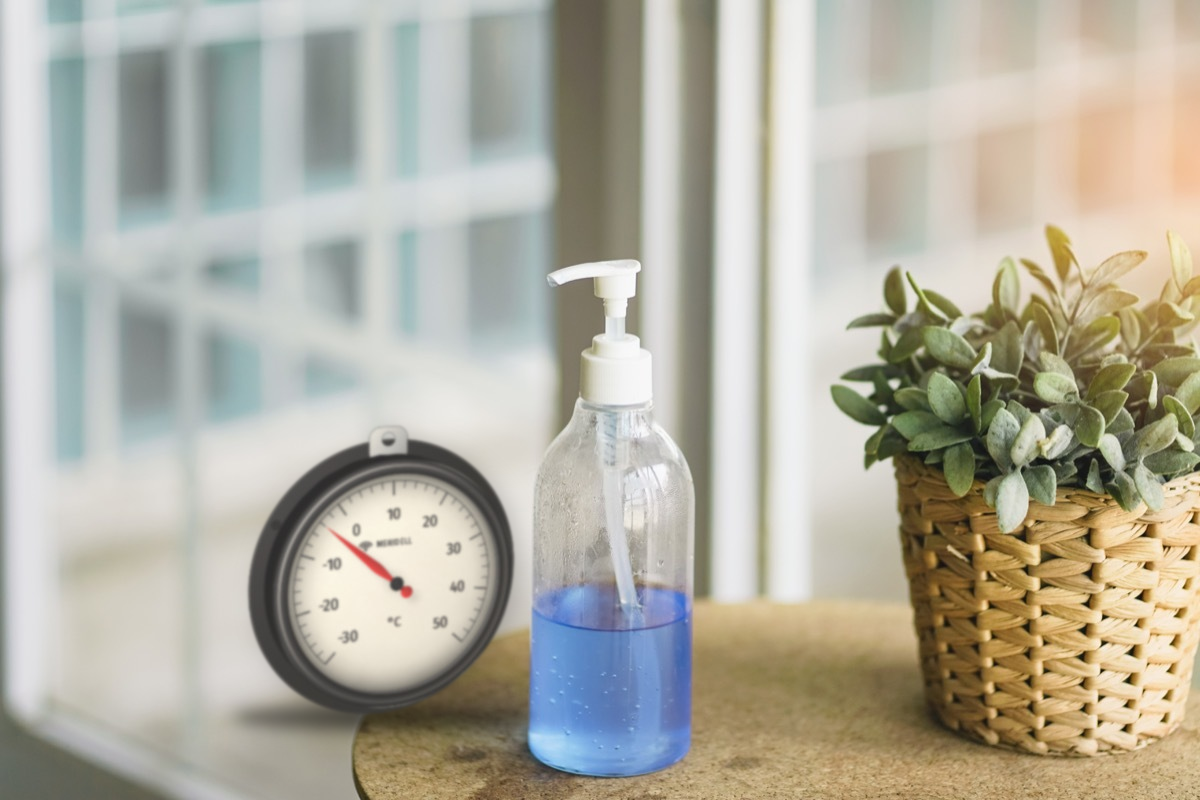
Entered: -4 °C
